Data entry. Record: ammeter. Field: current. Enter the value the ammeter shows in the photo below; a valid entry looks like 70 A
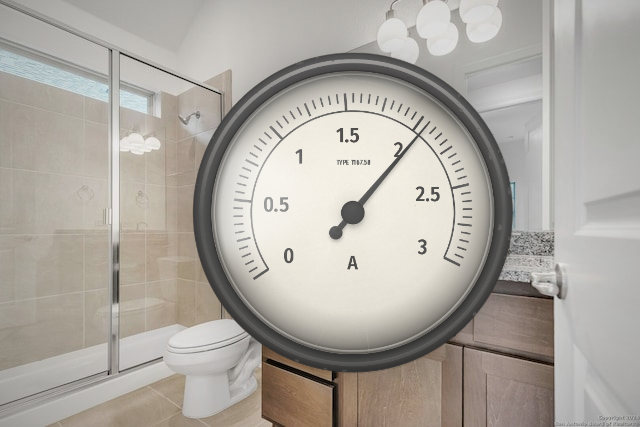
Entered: 2.05 A
